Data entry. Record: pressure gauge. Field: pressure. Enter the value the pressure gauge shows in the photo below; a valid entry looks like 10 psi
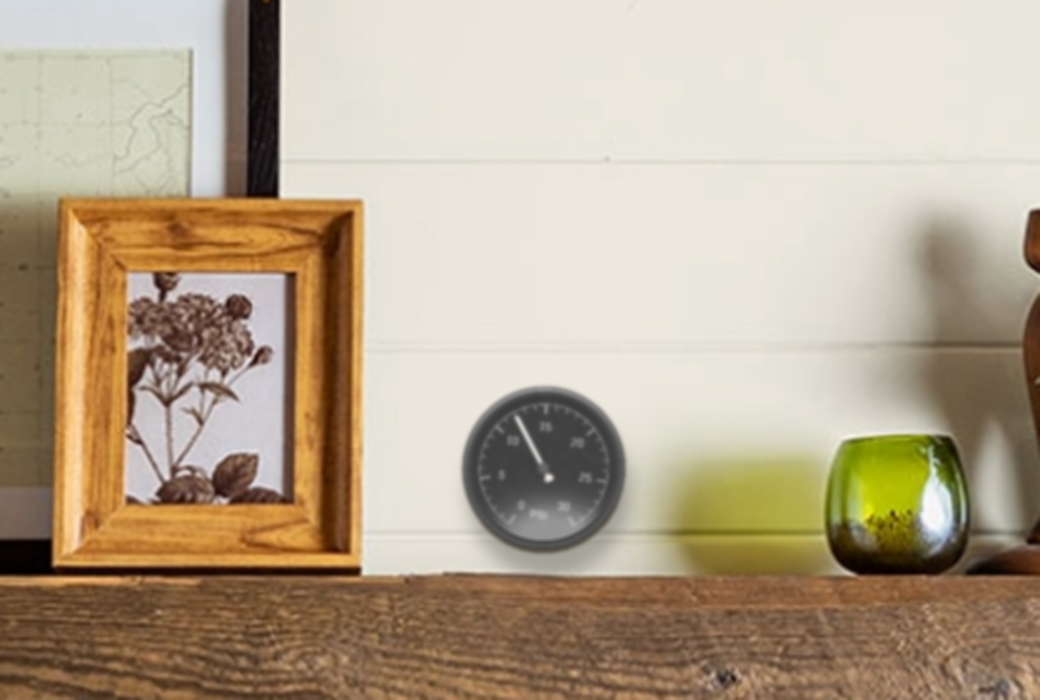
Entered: 12 psi
